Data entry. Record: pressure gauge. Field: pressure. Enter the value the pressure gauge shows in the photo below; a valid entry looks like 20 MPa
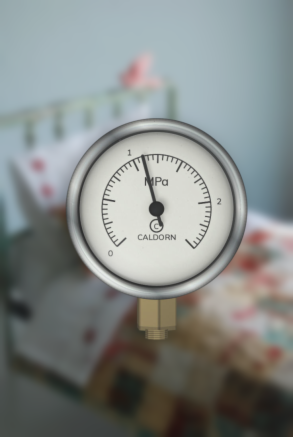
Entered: 1.1 MPa
